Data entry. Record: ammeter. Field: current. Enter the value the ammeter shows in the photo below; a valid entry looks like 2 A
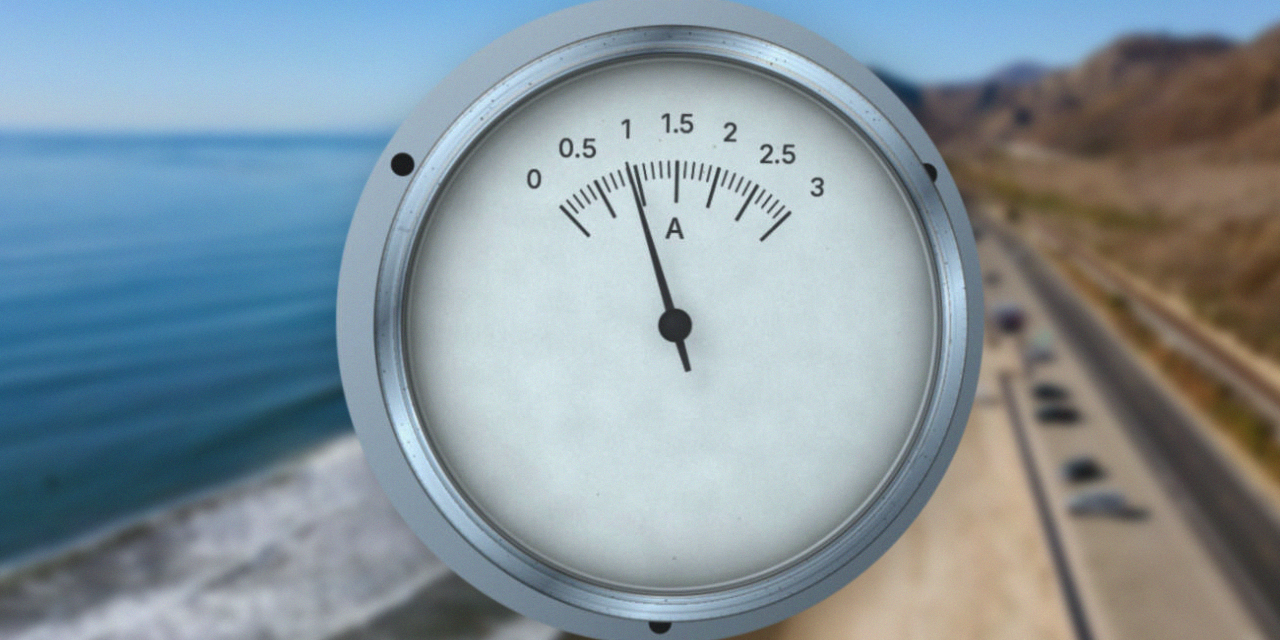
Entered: 0.9 A
